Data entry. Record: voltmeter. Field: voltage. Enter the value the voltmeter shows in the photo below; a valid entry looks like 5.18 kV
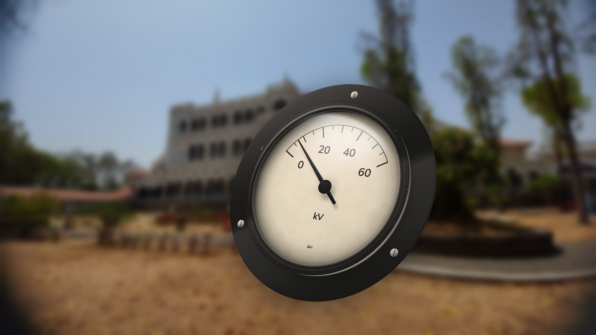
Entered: 7.5 kV
